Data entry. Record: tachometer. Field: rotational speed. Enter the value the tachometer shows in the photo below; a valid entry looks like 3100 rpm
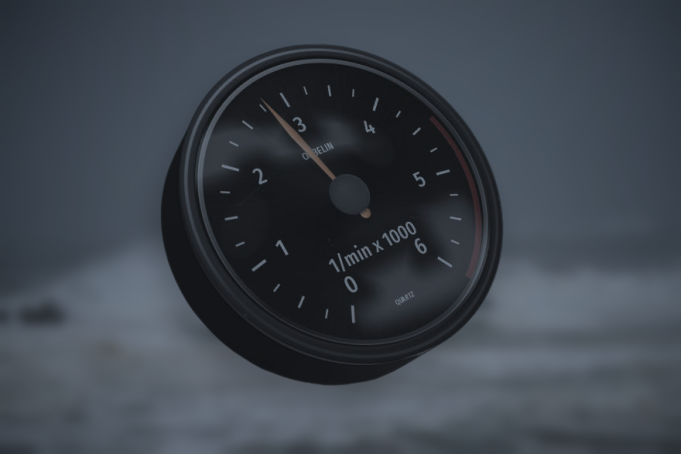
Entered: 2750 rpm
